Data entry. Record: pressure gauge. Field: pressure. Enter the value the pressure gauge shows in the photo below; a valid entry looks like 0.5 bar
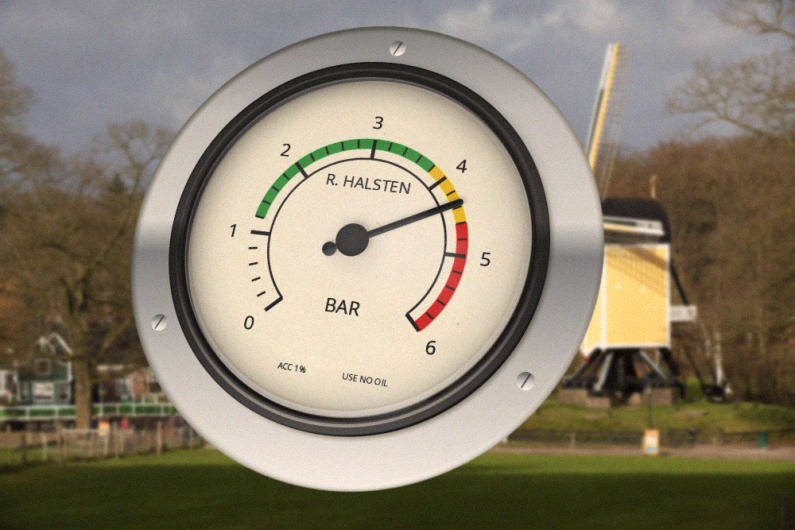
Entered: 4.4 bar
